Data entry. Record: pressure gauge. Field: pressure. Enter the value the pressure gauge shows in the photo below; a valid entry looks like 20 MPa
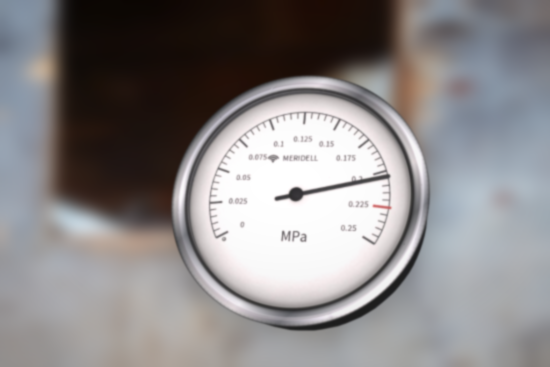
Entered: 0.205 MPa
